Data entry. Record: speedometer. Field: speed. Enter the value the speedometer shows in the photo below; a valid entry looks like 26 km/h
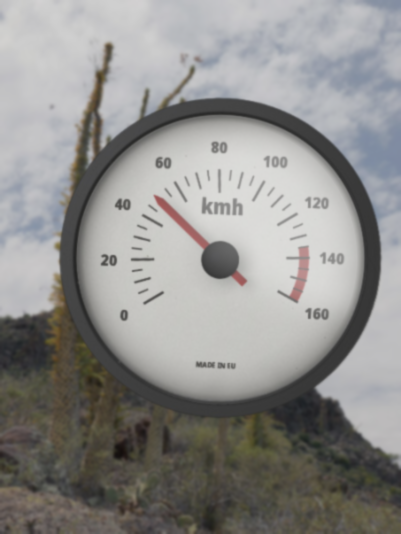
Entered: 50 km/h
